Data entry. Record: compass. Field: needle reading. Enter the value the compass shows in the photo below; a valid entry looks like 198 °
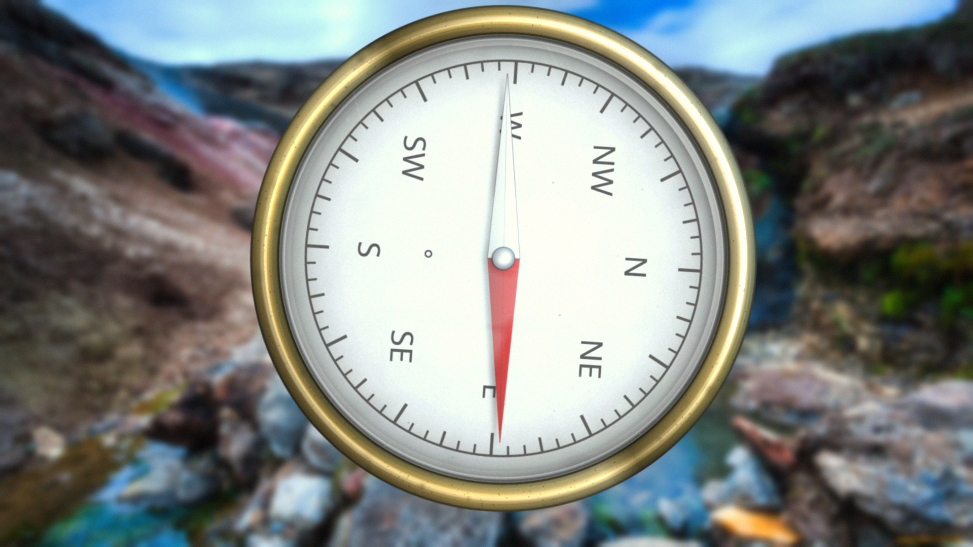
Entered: 87.5 °
